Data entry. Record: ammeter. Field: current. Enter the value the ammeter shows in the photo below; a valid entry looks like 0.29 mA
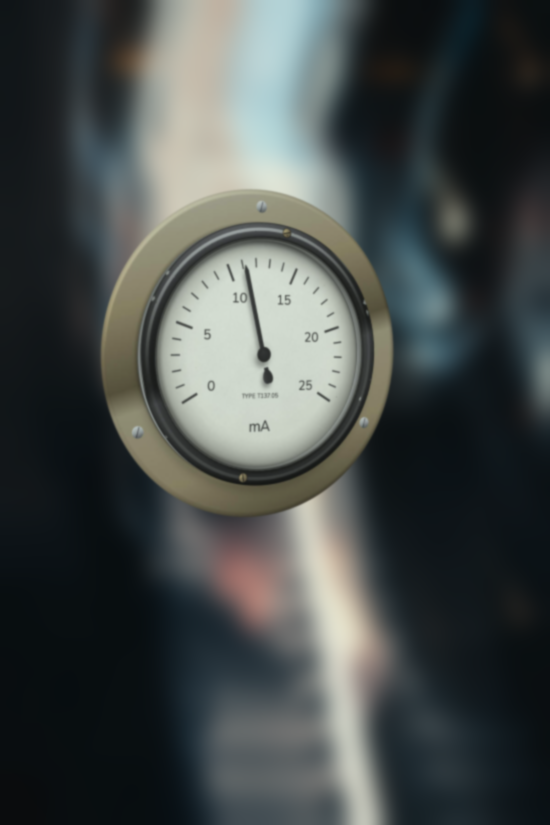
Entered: 11 mA
